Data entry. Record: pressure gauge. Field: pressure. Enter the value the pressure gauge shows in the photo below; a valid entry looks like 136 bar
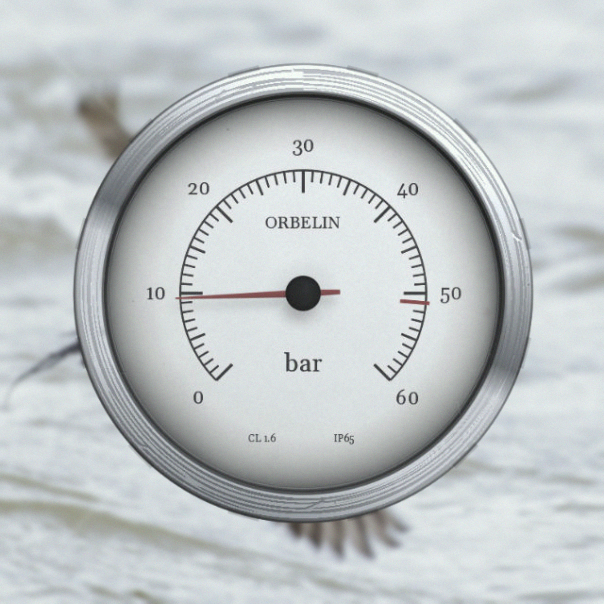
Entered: 9.5 bar
